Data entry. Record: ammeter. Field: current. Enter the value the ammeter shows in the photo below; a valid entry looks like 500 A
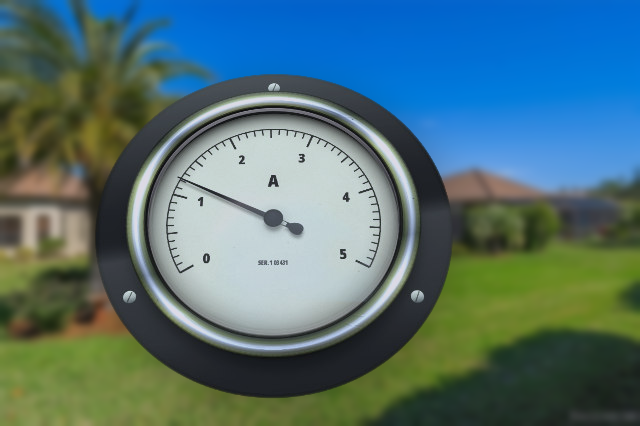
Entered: 1.2 A
